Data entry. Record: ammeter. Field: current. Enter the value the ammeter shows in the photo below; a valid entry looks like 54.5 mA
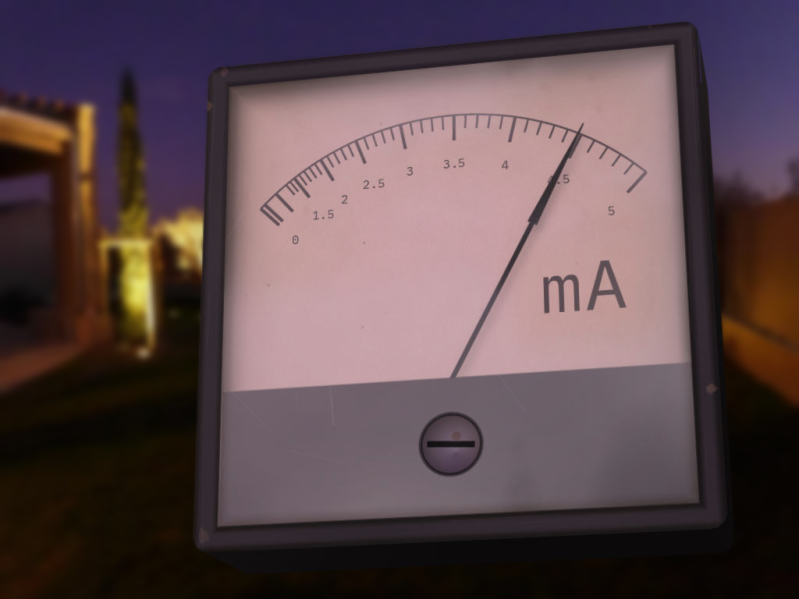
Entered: 4.5 mA
